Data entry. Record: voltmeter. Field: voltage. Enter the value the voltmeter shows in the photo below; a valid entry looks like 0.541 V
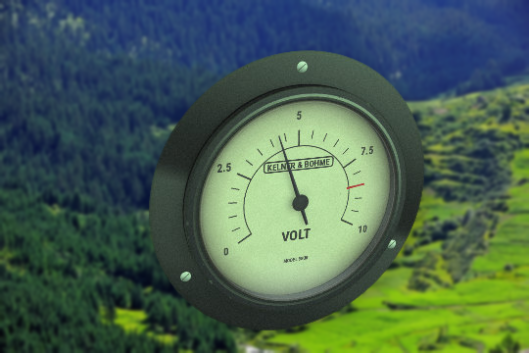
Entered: 4.25 V
